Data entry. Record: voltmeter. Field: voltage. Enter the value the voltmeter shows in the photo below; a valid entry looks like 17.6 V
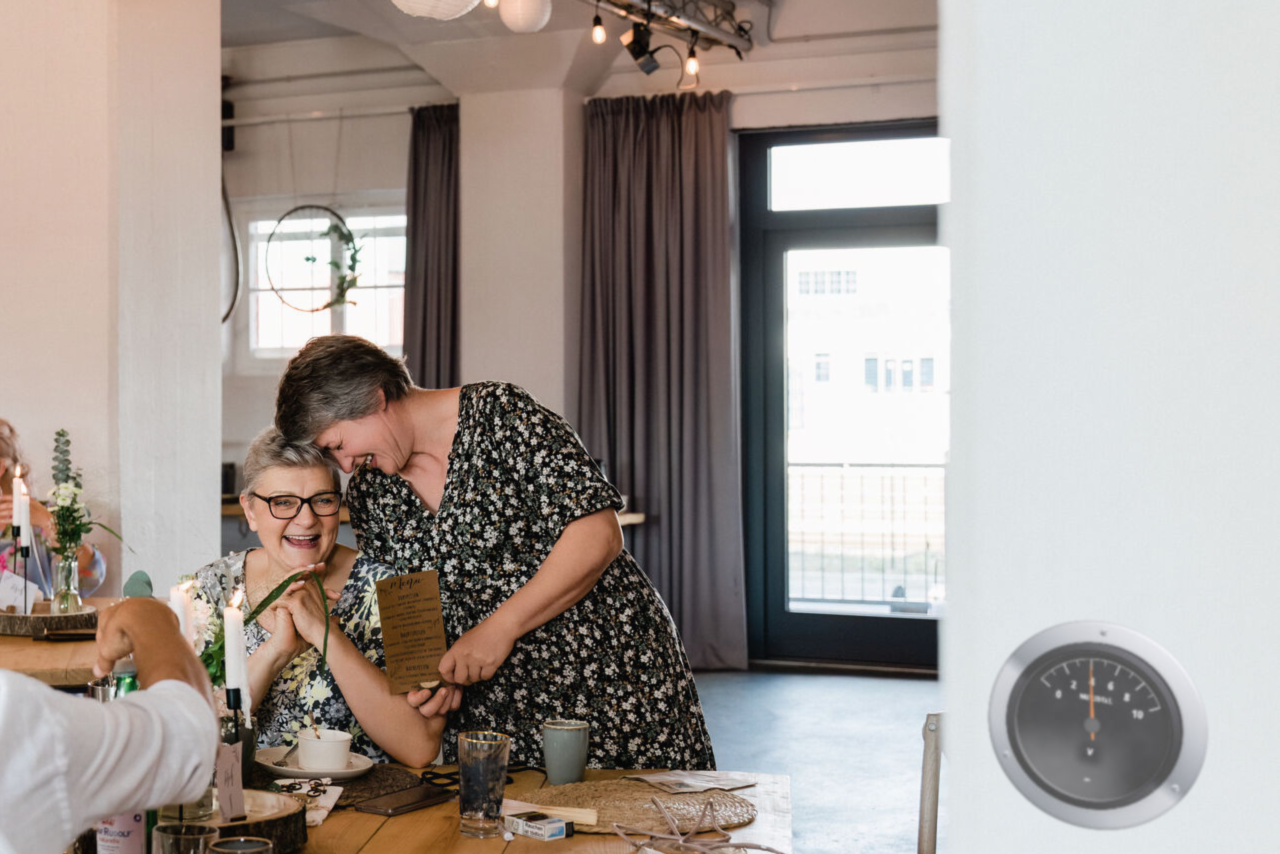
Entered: 4 V
